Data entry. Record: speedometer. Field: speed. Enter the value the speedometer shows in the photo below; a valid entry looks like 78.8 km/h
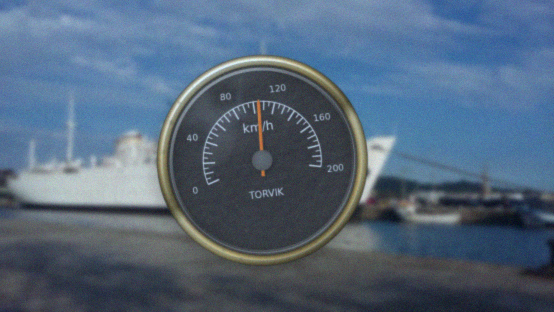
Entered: 105 km/h
